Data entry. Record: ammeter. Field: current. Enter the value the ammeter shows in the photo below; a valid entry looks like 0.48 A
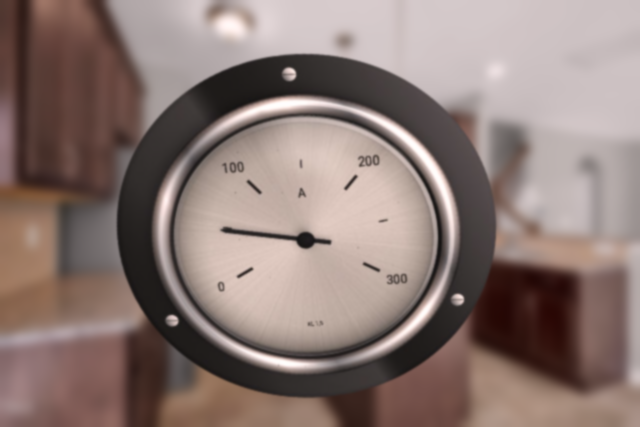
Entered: 50 A
